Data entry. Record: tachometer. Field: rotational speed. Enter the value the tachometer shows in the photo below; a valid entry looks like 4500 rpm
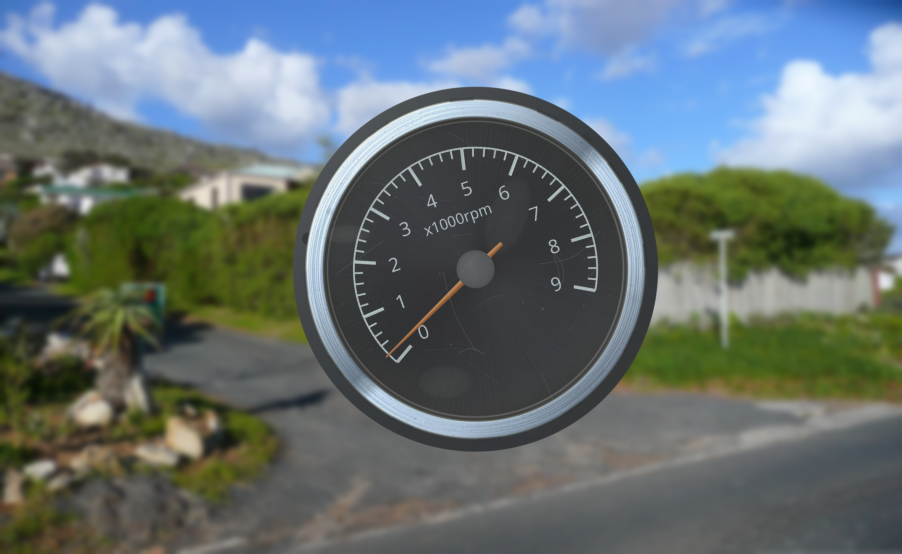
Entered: 200 rpm
